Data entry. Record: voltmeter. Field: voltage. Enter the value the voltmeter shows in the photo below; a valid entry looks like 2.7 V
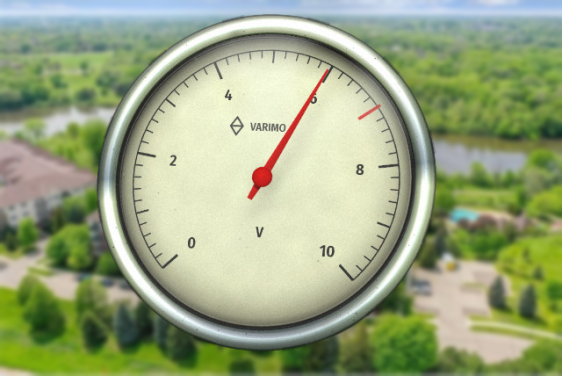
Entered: 6 V
